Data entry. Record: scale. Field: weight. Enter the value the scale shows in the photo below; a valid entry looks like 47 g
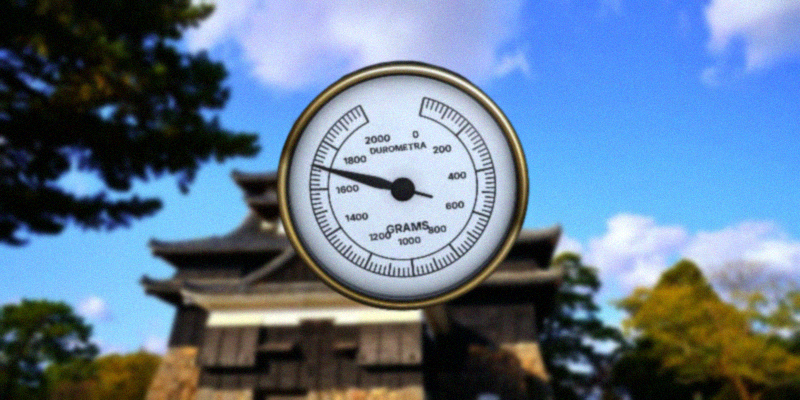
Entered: 1700 g
